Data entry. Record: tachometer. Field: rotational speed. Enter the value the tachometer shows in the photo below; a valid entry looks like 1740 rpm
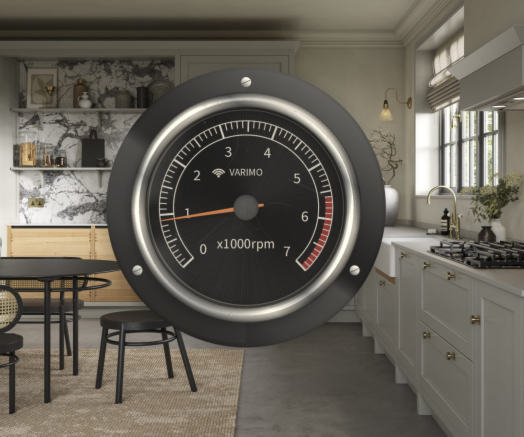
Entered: 900 rpm
